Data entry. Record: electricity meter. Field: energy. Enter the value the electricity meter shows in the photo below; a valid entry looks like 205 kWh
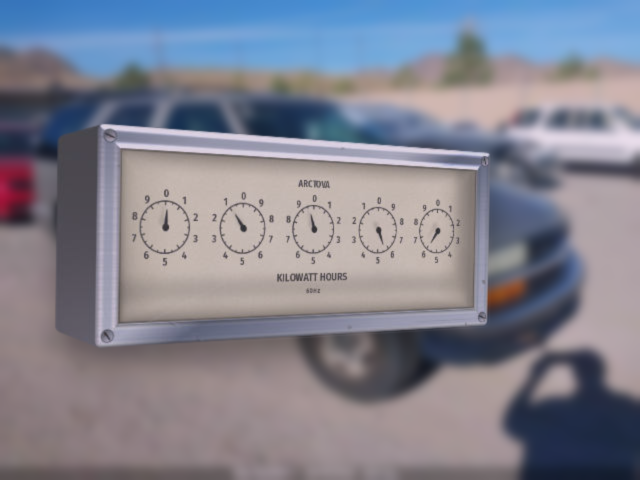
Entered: 956 kWh
